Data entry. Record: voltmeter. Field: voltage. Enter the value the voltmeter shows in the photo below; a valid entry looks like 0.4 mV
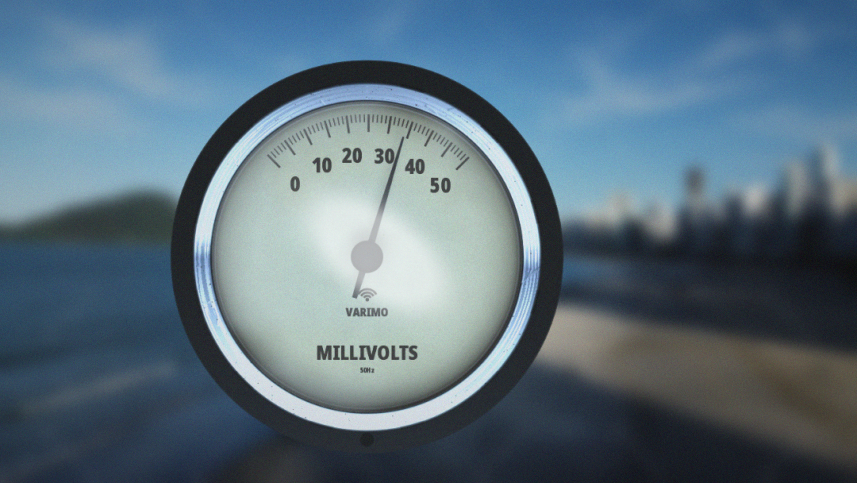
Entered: 34 mV
